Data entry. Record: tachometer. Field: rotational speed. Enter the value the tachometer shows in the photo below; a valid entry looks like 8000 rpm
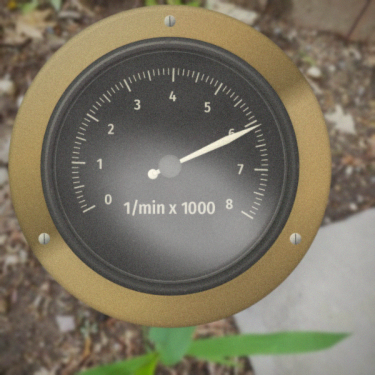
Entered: 6100 rpm
